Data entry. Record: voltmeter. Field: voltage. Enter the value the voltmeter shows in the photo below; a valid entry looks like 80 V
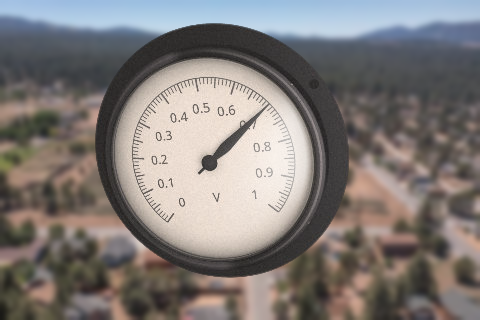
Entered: 0.7 V
